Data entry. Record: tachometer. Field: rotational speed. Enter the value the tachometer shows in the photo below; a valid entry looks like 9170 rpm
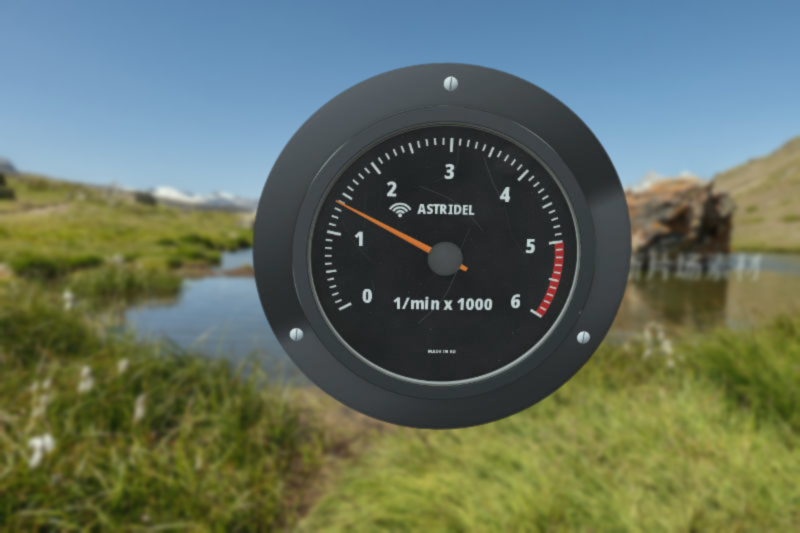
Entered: 1400 rpm
